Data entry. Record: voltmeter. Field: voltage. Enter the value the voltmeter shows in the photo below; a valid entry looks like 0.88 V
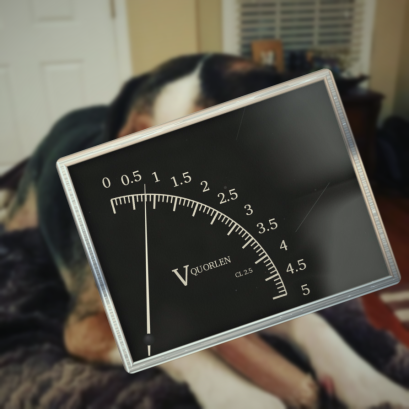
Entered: 0.8 V
